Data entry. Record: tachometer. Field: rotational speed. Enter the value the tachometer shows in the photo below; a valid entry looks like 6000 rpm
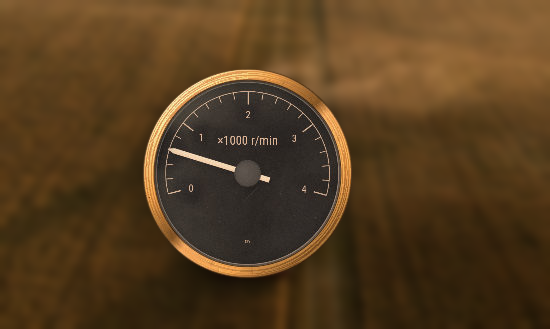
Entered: 600 rpm
